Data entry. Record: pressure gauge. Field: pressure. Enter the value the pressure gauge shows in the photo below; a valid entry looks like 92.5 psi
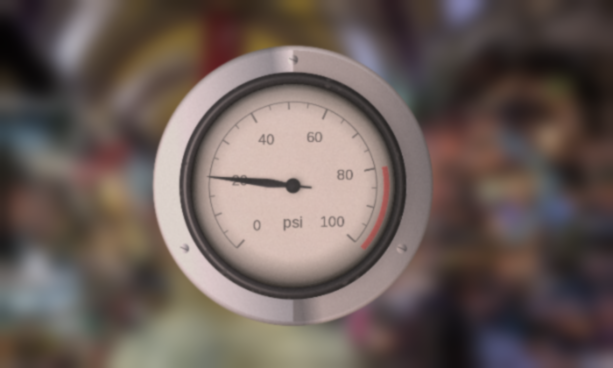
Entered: 20 psi
